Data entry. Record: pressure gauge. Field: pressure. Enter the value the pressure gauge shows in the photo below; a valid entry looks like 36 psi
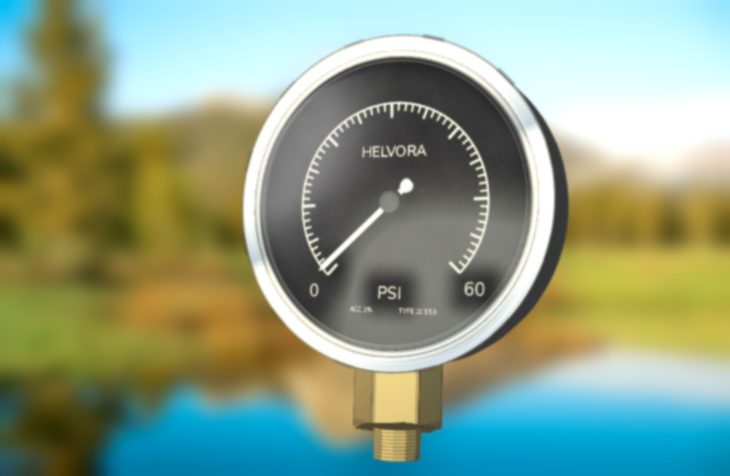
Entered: 1 psi
